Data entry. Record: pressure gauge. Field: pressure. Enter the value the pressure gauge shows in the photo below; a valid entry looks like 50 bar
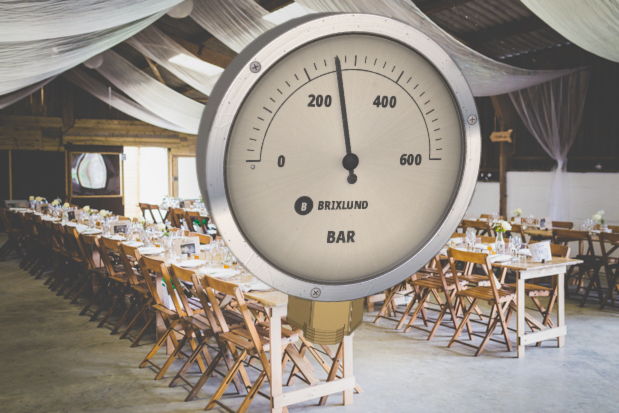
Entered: 260 bar
